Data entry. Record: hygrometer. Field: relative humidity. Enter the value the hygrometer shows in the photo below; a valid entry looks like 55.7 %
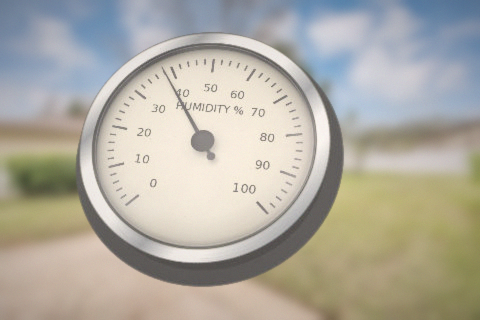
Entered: 38 %
